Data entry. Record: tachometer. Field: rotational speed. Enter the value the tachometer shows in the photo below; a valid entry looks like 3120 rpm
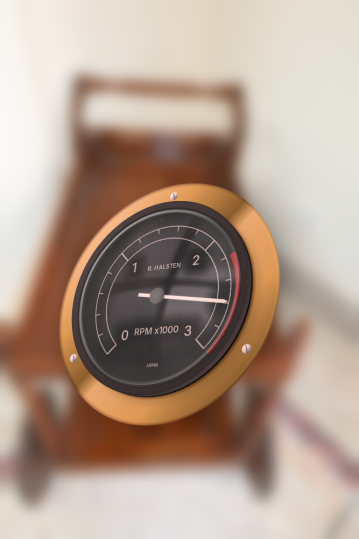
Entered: 2600 rpm
